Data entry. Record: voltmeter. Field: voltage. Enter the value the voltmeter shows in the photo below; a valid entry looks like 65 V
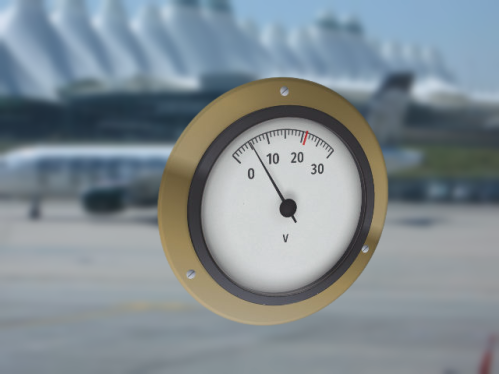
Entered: 5 V
